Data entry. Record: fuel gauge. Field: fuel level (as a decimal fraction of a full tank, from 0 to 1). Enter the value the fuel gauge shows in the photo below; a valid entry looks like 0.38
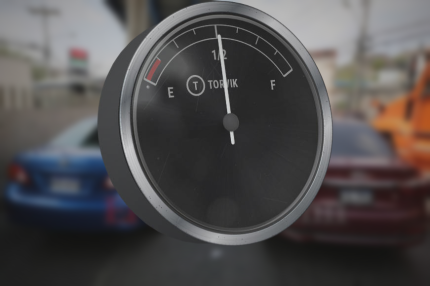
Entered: 0.5
